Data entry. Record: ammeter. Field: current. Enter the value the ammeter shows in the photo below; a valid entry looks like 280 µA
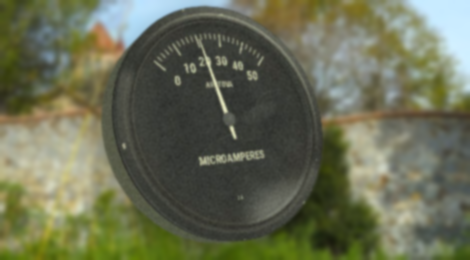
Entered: 20 µA
